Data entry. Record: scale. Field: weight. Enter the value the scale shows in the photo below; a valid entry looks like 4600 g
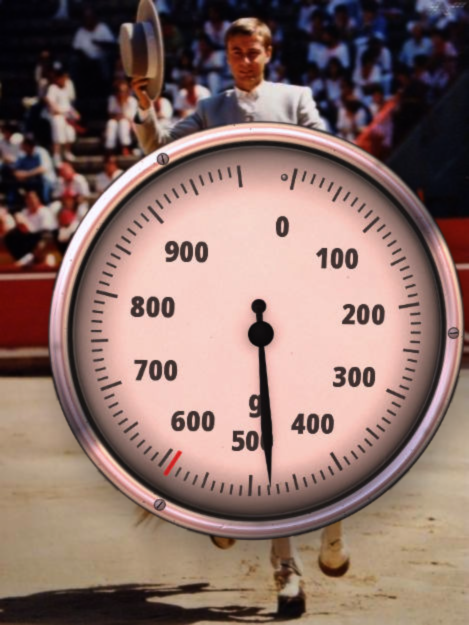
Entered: 480 g
